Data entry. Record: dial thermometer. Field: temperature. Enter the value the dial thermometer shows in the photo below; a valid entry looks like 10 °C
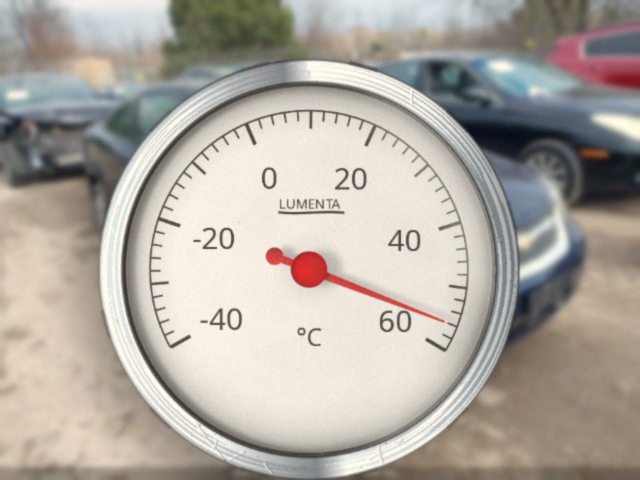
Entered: 56 °C
